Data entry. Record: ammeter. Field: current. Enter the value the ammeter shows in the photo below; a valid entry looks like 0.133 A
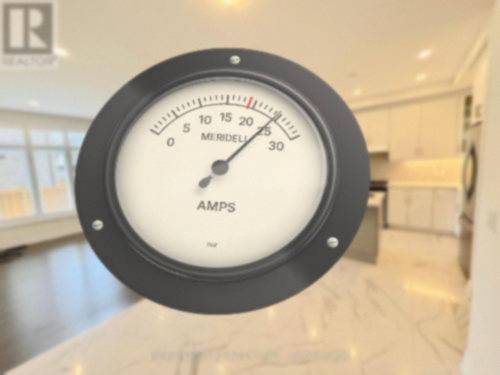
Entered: 25 A
